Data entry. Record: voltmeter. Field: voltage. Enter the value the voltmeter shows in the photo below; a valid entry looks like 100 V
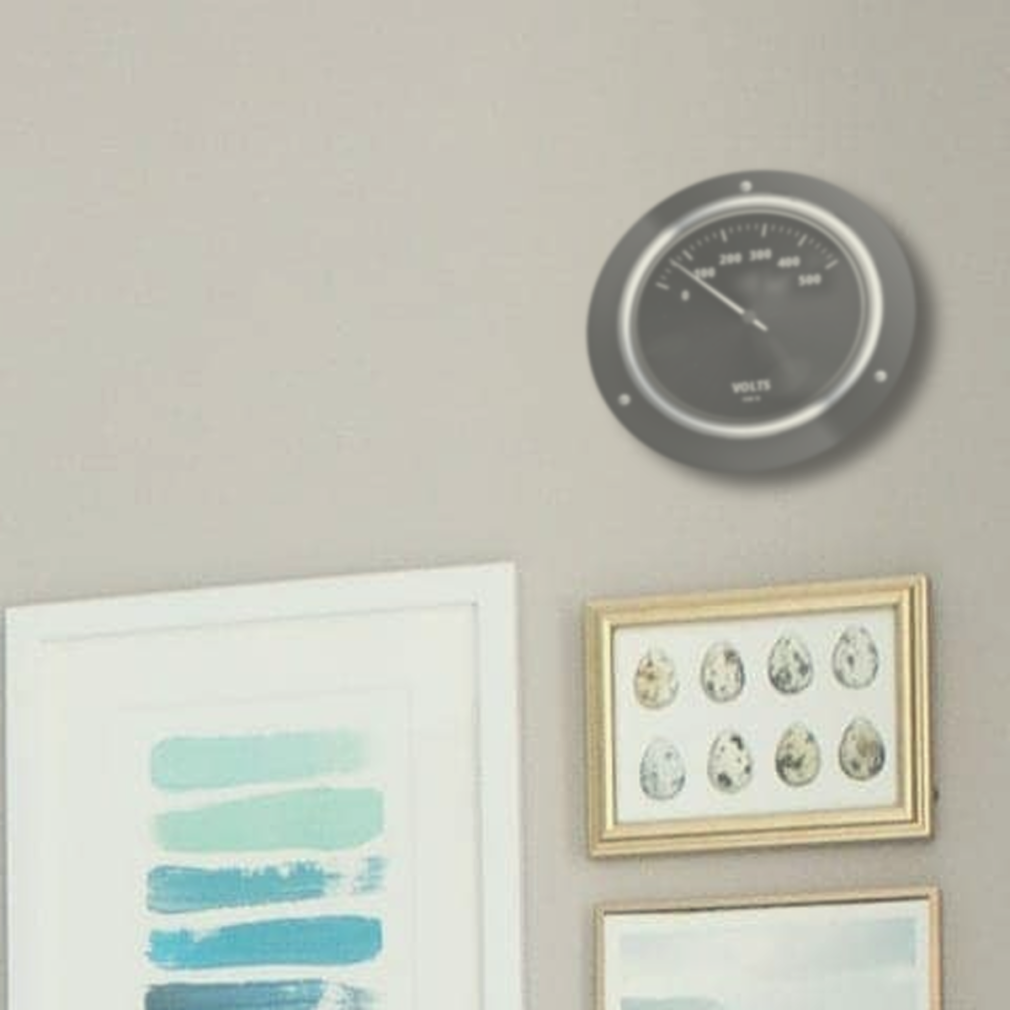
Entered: 60 V
